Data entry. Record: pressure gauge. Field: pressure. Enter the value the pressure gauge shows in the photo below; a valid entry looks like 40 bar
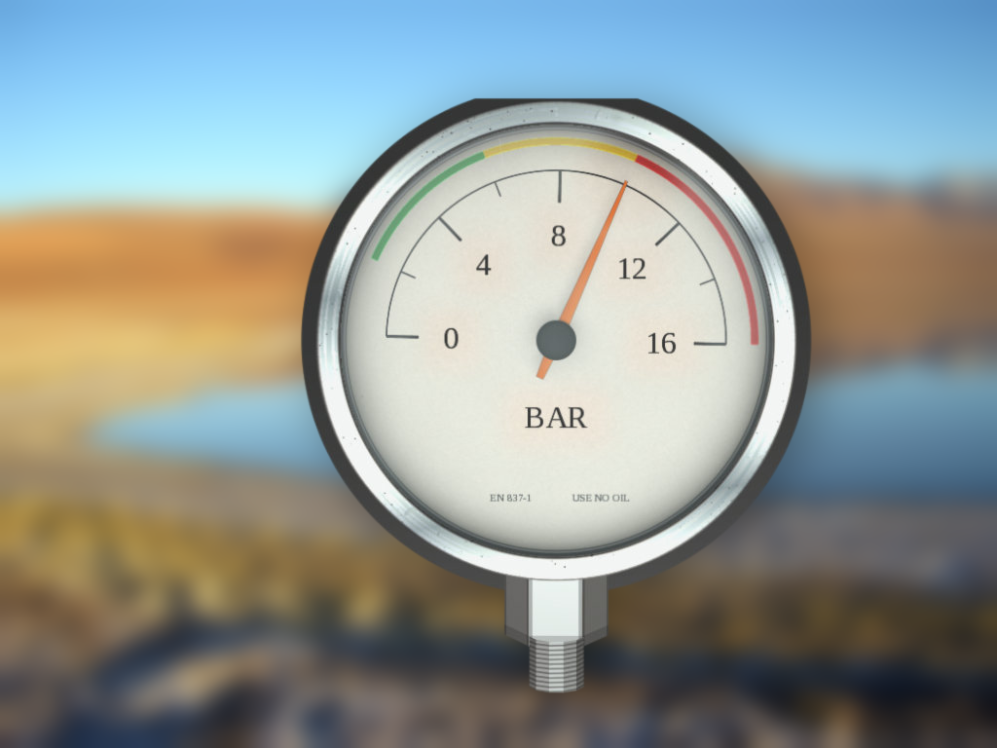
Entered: 10 bar
